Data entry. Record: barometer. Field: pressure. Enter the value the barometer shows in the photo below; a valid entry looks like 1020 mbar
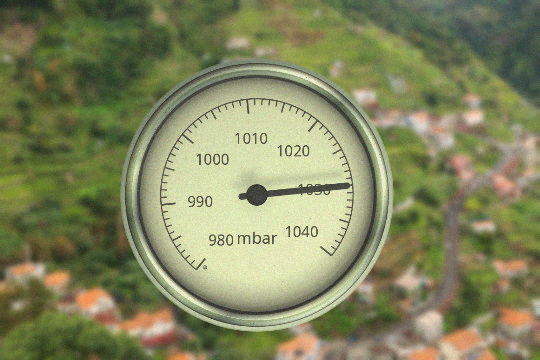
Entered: 1030 mbar
